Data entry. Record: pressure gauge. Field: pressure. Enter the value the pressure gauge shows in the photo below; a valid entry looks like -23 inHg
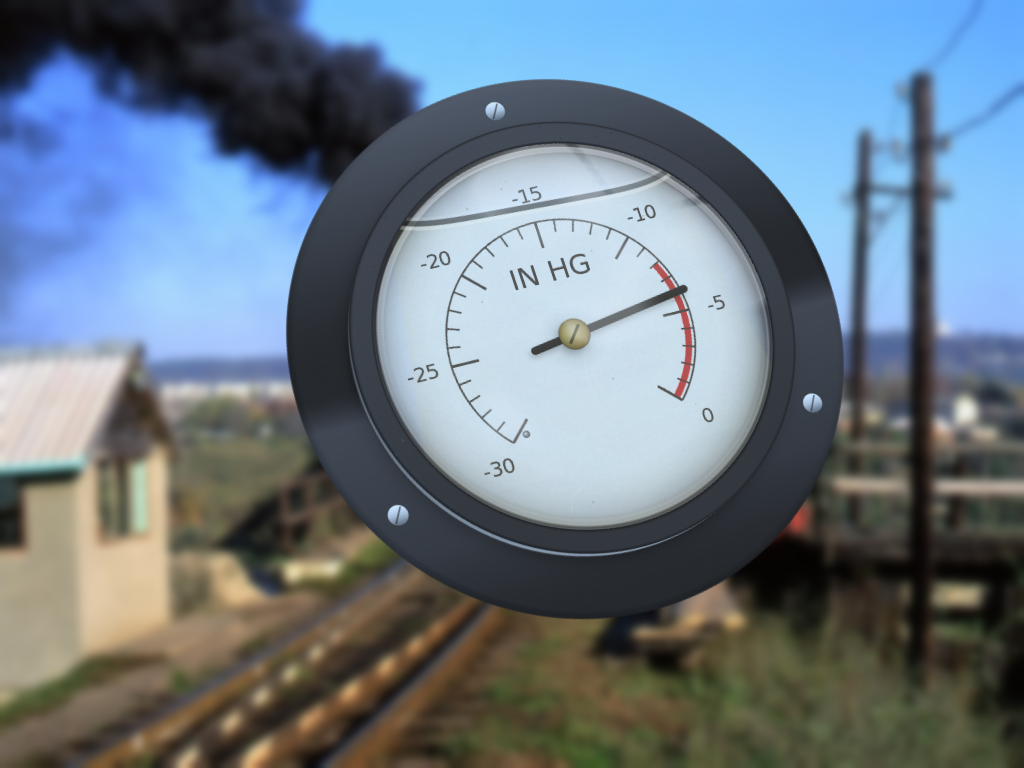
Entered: -6 inHg
